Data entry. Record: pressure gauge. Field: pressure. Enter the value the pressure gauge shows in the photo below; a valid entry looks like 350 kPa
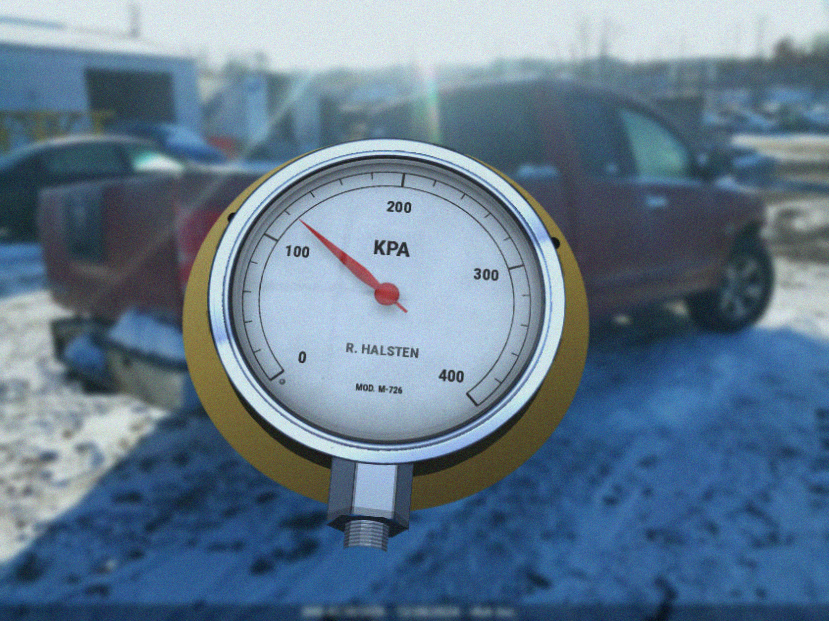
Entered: 120 kPa
